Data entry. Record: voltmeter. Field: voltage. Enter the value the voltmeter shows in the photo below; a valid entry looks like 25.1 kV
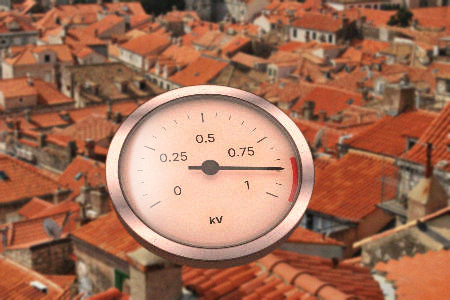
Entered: 0.9 kV
